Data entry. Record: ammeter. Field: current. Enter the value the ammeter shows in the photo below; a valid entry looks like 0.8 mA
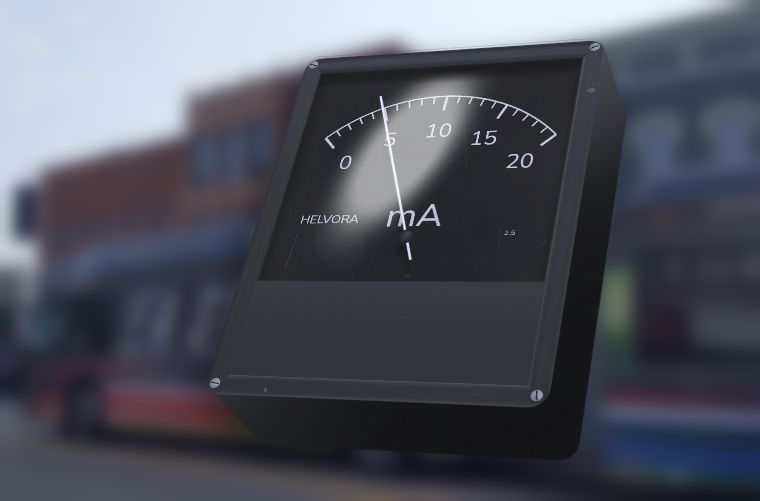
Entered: 5 mA
